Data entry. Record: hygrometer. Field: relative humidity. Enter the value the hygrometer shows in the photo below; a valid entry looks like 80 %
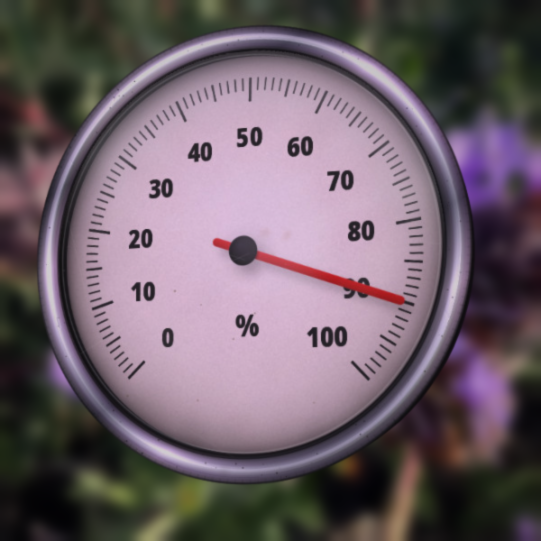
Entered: 90 %
